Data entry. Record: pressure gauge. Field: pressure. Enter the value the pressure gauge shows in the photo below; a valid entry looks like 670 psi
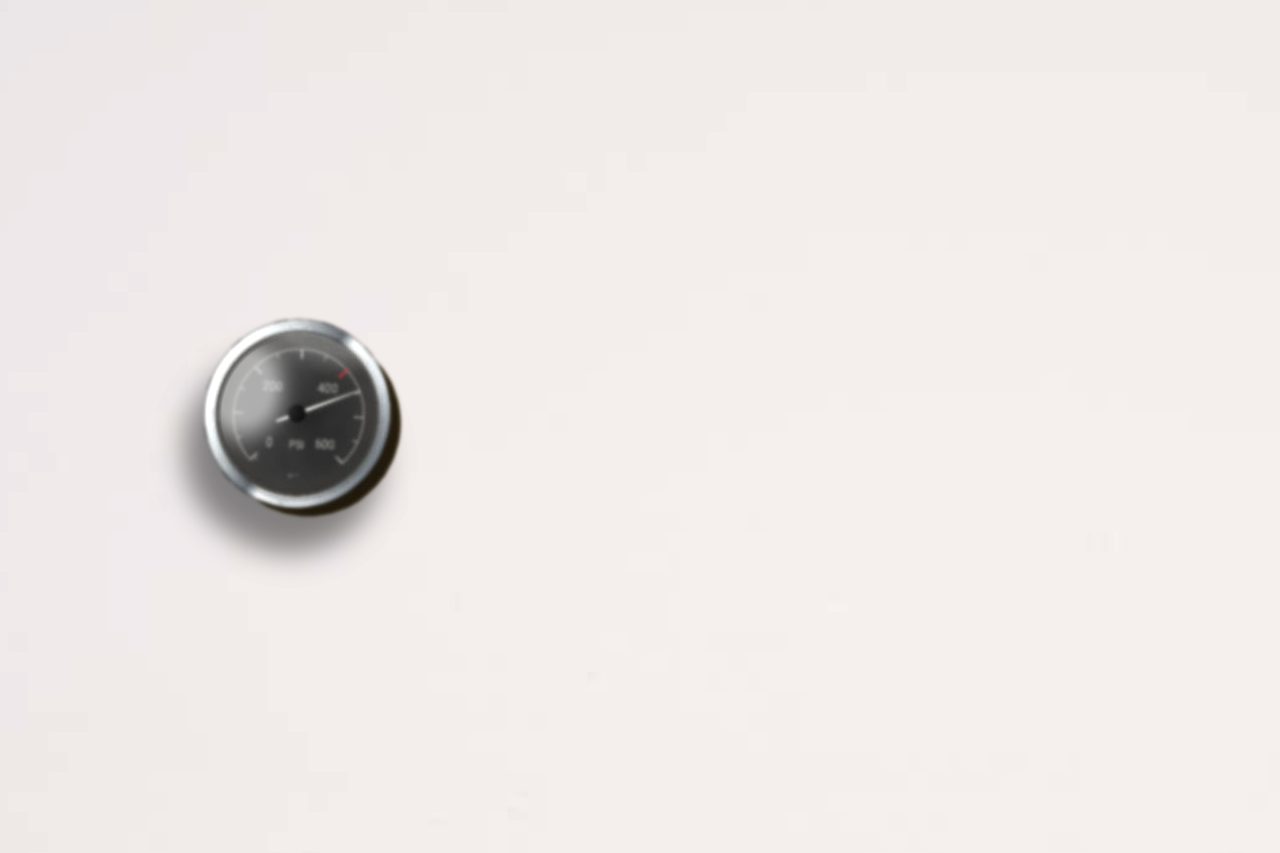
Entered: 450 psi
